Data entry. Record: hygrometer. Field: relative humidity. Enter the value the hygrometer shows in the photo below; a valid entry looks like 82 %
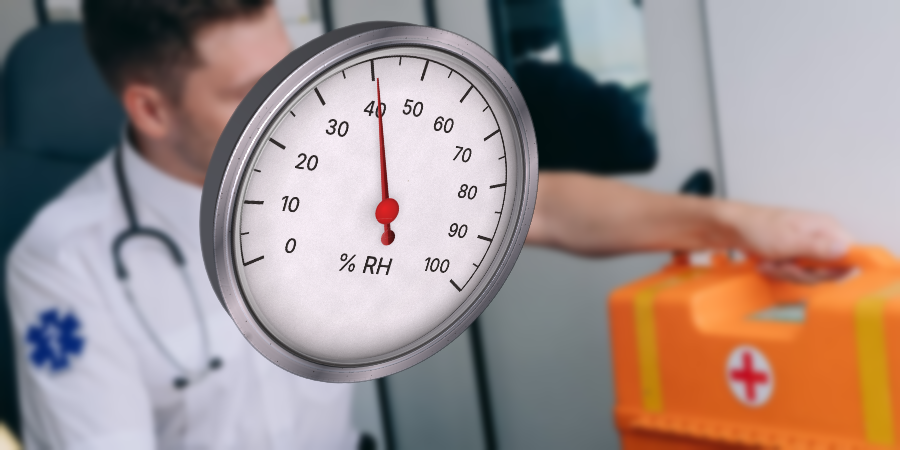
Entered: 40 %
